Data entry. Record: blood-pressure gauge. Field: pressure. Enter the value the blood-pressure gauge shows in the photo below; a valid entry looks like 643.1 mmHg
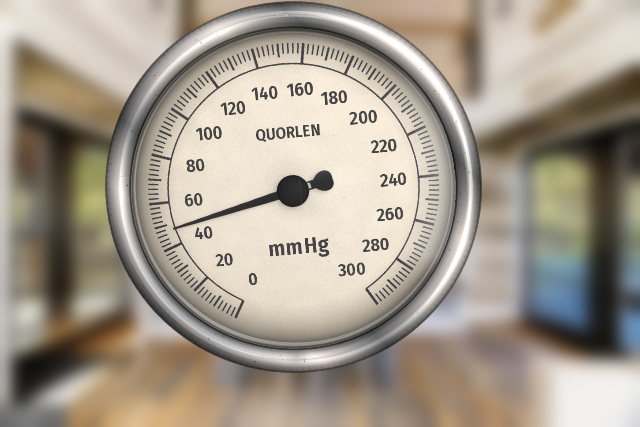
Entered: 48 mmHg
